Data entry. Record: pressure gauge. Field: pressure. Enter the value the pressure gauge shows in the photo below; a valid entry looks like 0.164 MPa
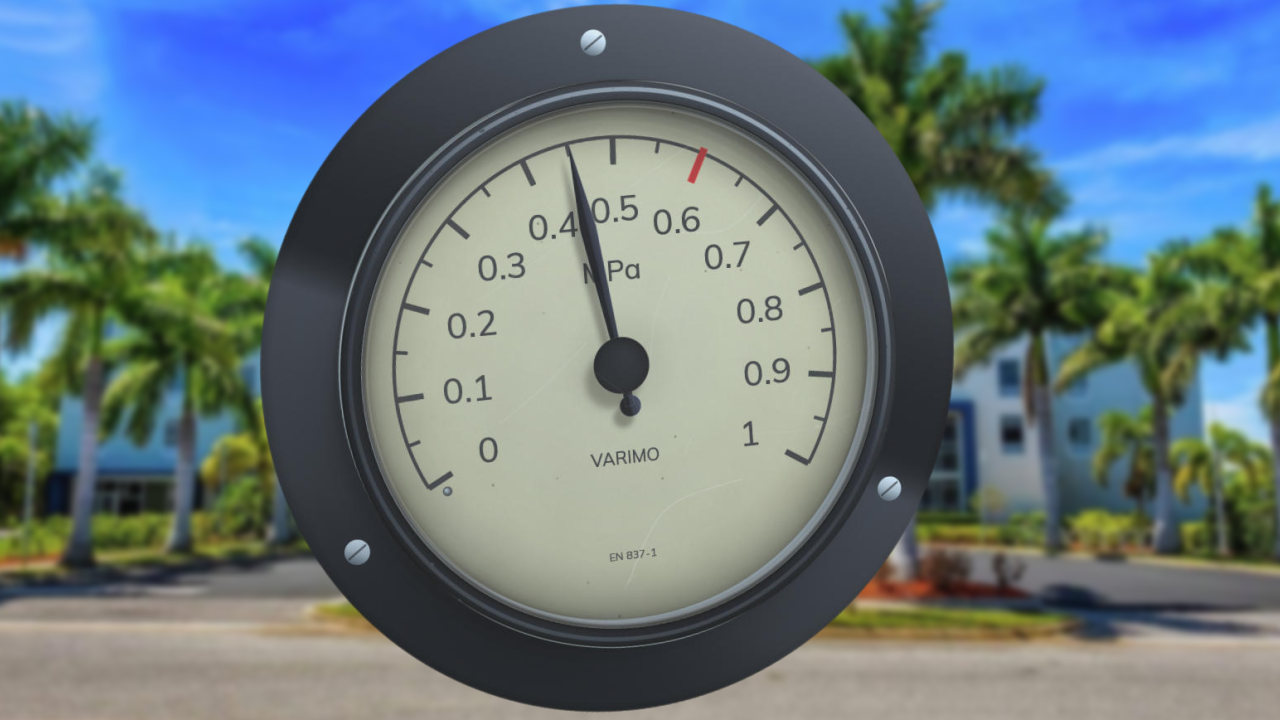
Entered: 0.45 MPa
